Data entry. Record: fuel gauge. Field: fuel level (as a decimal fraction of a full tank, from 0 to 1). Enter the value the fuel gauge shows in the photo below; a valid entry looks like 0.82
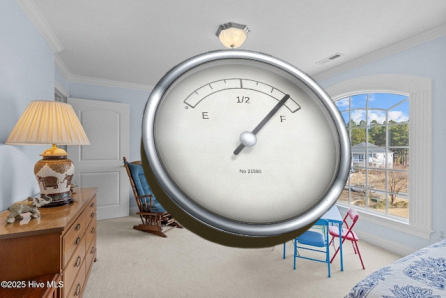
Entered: 0.875
